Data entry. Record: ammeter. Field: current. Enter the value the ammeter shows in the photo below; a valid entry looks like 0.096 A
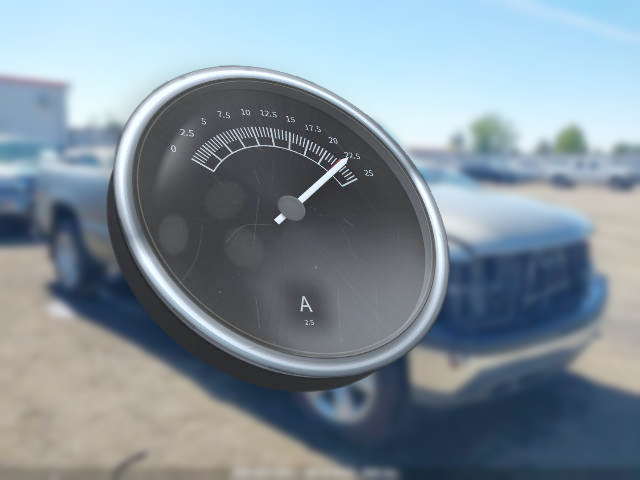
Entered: 22.5 A
